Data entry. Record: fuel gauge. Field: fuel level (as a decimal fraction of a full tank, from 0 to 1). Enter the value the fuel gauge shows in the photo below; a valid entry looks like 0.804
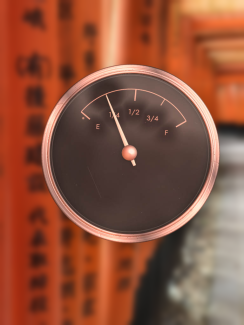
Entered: 0.25
